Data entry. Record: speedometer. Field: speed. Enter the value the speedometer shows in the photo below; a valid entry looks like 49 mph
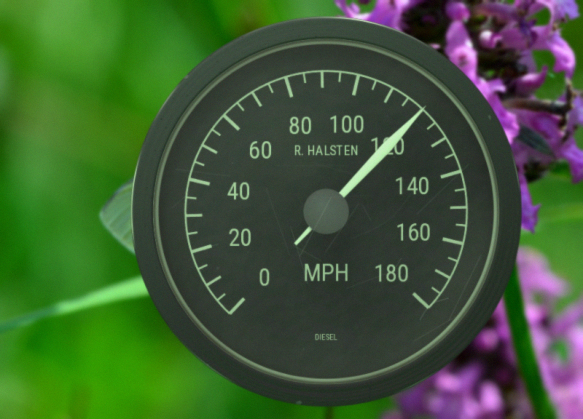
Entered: 120 mph
